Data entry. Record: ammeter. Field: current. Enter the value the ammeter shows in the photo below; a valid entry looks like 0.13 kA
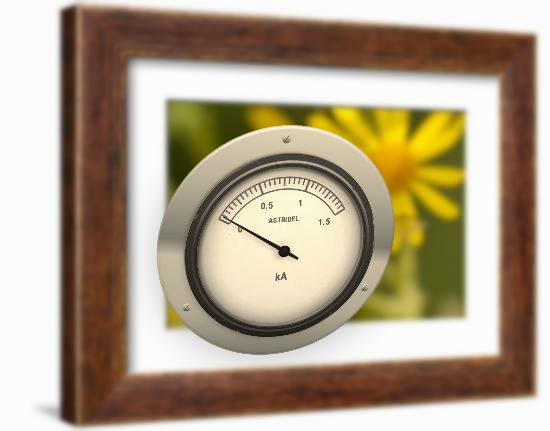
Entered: 0.05 kA
